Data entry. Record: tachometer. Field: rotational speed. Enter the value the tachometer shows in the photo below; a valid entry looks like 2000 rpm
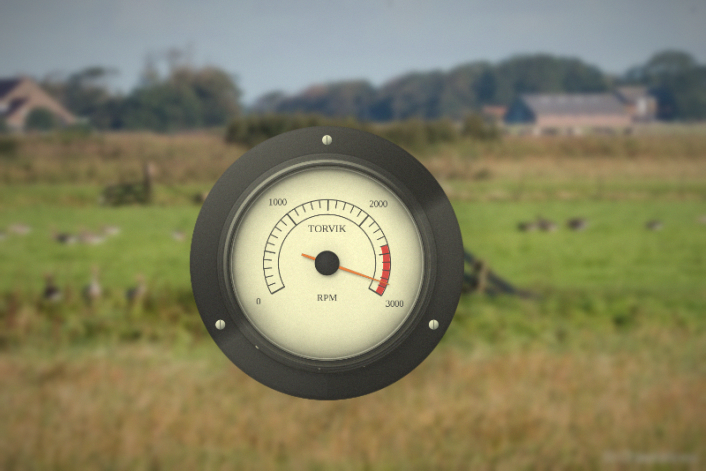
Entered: 2850 rpm
